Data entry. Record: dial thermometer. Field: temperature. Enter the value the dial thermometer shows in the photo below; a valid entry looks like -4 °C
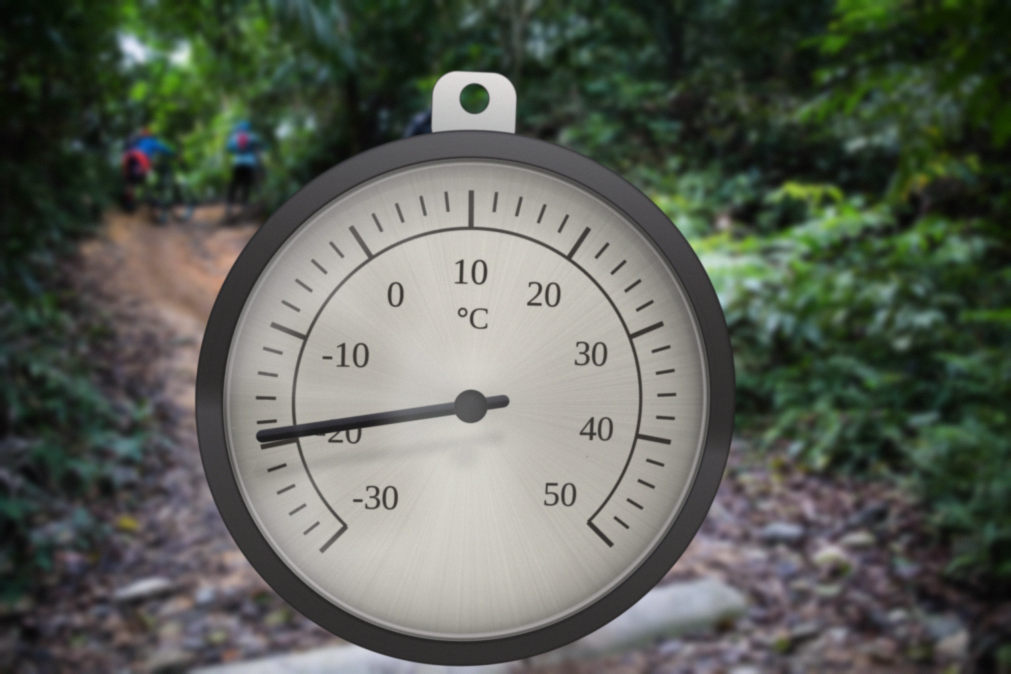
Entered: -19 °C
